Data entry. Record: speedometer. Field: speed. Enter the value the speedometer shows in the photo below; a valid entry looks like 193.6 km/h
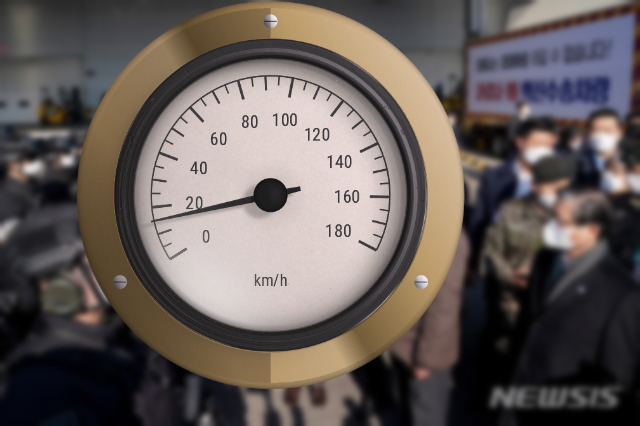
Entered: 15 km/h
